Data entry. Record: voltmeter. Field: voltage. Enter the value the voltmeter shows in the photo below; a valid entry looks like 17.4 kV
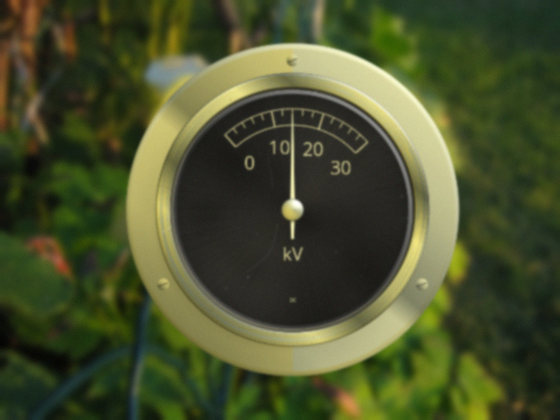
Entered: 14 kV
